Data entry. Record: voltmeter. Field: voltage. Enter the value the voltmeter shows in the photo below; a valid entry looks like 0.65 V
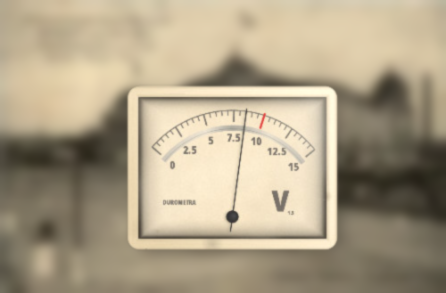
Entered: 8.5 V
